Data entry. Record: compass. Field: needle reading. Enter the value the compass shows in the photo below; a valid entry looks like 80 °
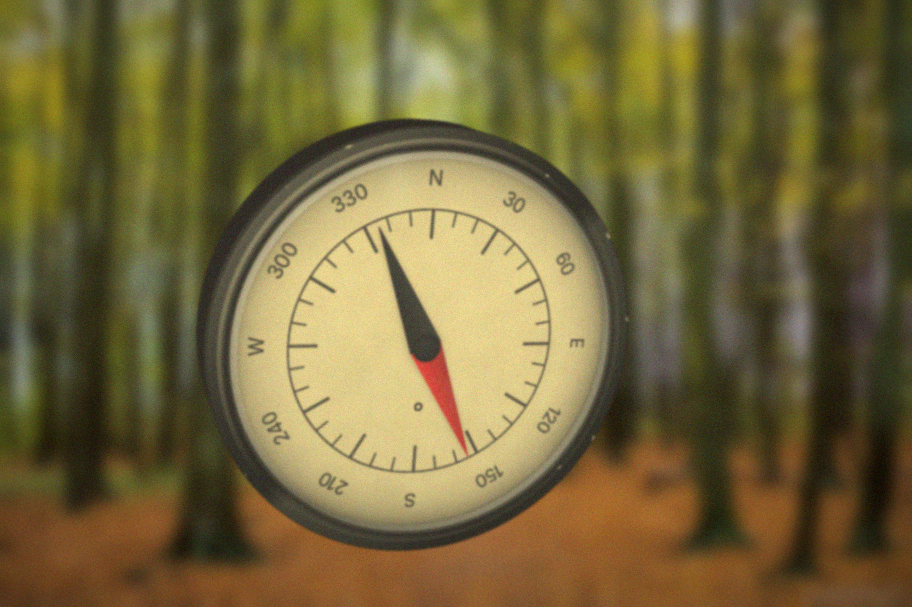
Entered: 155 °
